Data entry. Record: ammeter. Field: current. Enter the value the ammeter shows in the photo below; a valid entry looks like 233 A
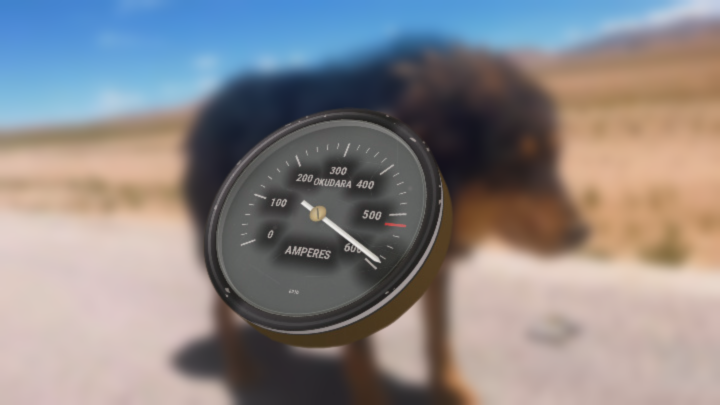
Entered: 590 A
